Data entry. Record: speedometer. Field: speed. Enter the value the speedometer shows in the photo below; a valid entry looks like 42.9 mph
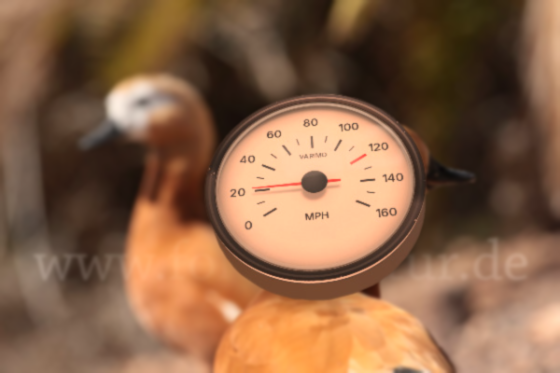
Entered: 20 mph
